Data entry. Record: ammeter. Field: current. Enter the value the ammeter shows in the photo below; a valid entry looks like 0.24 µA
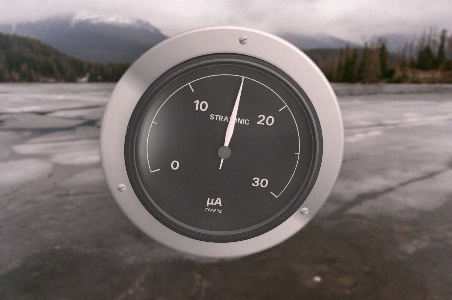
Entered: 15 µA
